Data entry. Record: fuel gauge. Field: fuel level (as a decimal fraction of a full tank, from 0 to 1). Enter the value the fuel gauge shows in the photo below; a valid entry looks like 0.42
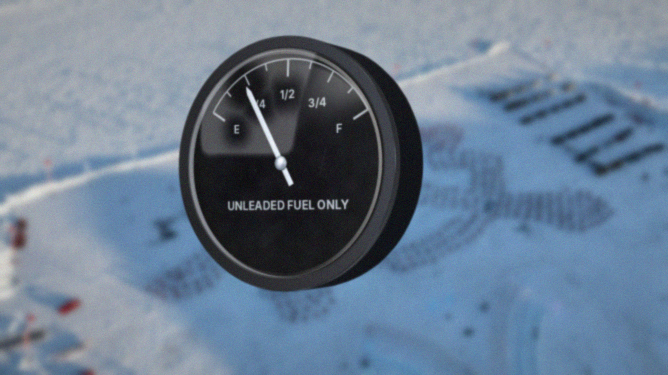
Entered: 0.25
